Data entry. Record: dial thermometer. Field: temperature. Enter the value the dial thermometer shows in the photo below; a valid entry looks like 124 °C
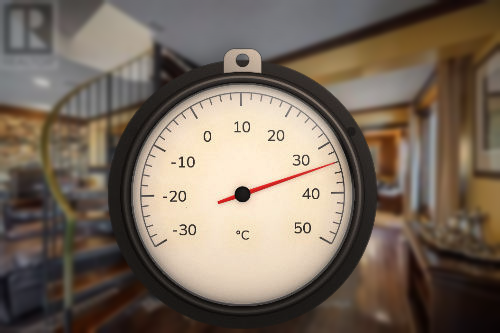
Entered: 34 °C
